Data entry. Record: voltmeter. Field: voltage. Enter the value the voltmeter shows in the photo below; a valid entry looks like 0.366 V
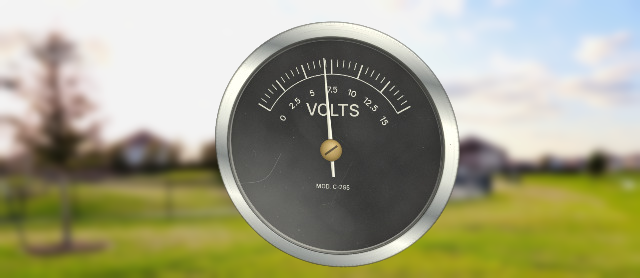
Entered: 7 V
